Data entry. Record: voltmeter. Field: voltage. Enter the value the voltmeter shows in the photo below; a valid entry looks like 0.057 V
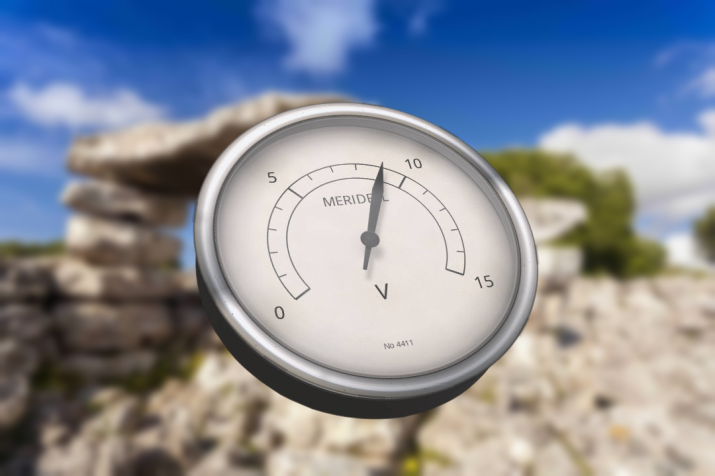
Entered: 9 V
